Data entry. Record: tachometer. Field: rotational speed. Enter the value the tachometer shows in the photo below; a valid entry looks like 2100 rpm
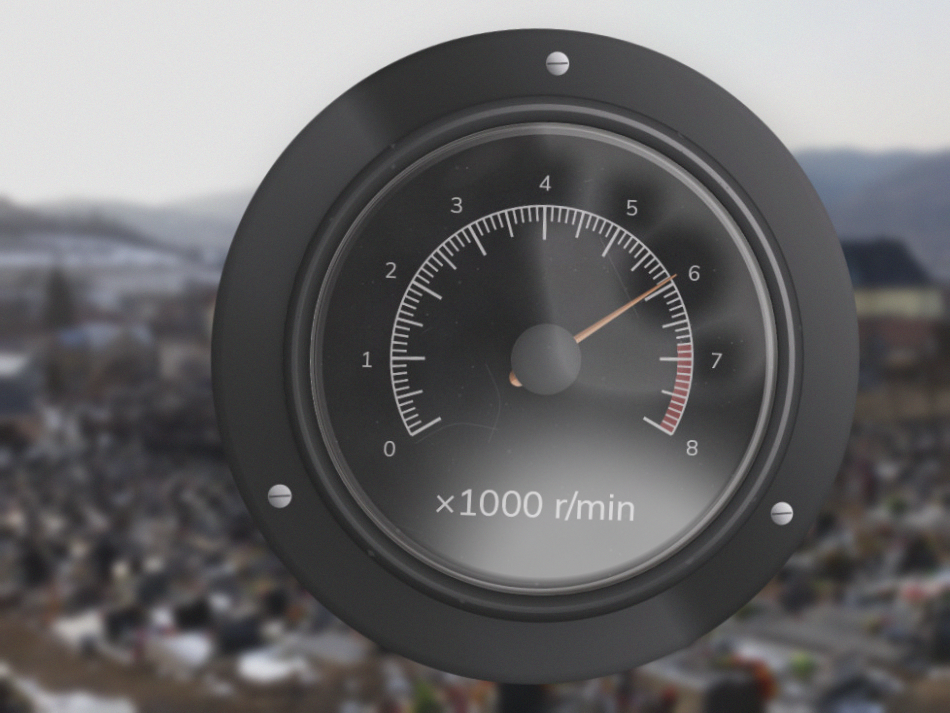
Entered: 5900 rpm
